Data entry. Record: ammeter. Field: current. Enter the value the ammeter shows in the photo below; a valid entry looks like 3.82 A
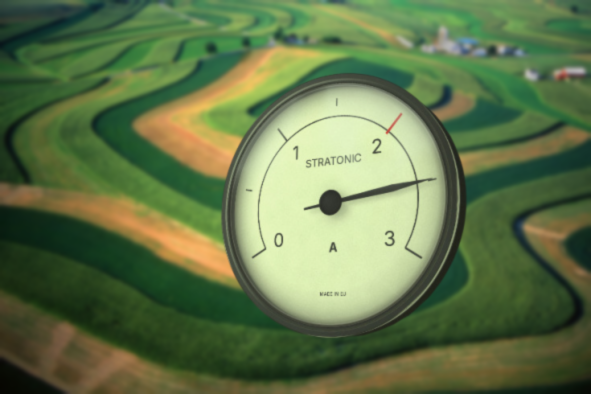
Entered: 2.5 A
